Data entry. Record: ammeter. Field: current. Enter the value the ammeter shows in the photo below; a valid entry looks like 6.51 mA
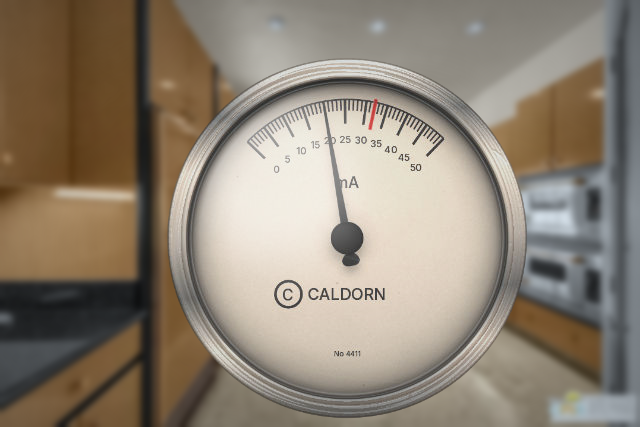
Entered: 20 mA
